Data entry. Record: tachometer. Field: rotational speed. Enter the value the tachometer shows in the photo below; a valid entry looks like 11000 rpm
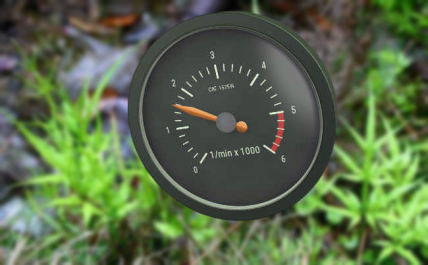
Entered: 1600 rpm
